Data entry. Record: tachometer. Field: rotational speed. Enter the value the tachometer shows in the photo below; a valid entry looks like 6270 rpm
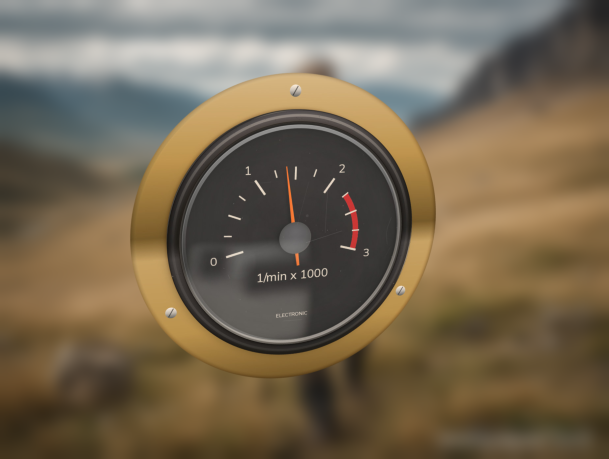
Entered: 1375 rpm
